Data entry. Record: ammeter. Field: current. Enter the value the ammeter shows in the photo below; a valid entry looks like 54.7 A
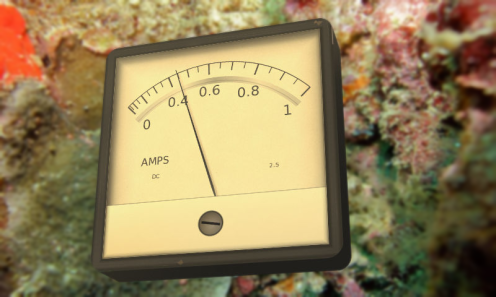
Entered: 0.45 A
